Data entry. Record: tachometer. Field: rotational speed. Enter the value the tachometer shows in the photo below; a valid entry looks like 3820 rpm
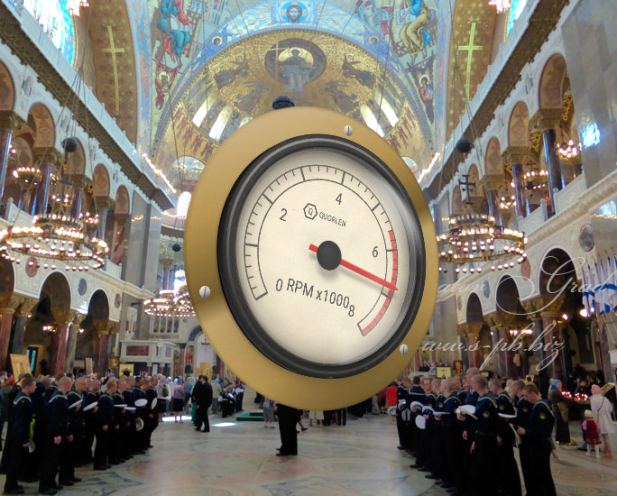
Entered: 6800 rpm
